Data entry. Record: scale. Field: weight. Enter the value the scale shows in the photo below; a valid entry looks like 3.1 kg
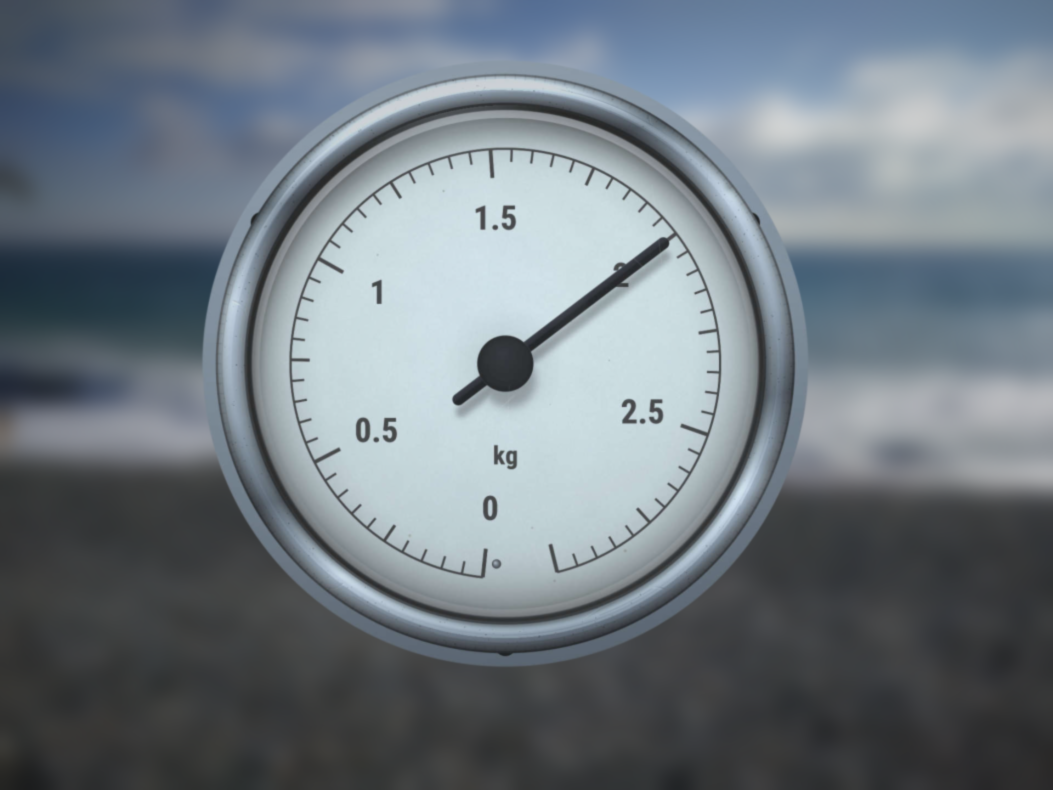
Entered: 2 kg
